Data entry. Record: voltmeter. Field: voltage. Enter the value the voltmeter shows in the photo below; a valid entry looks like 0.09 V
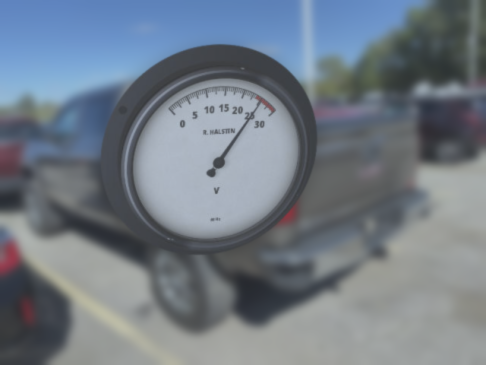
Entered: 25 V
